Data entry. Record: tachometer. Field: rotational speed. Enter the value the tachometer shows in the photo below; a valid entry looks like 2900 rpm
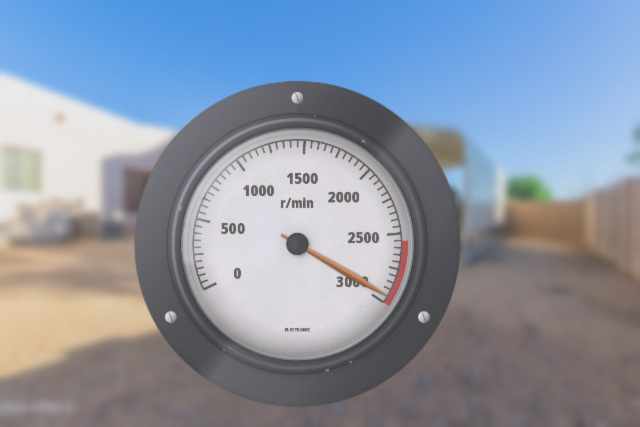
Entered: 2950 rpm
